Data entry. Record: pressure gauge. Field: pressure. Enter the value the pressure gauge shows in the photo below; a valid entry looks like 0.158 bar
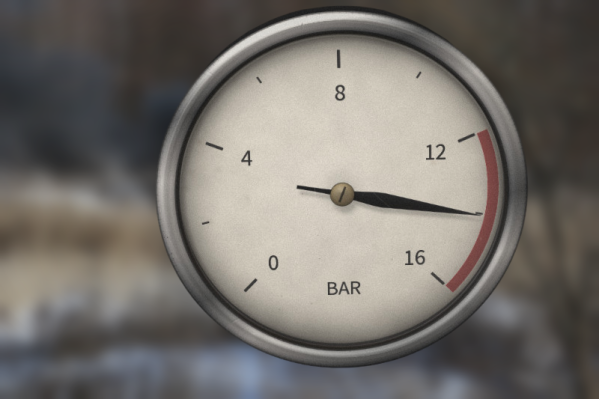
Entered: 14 bar
